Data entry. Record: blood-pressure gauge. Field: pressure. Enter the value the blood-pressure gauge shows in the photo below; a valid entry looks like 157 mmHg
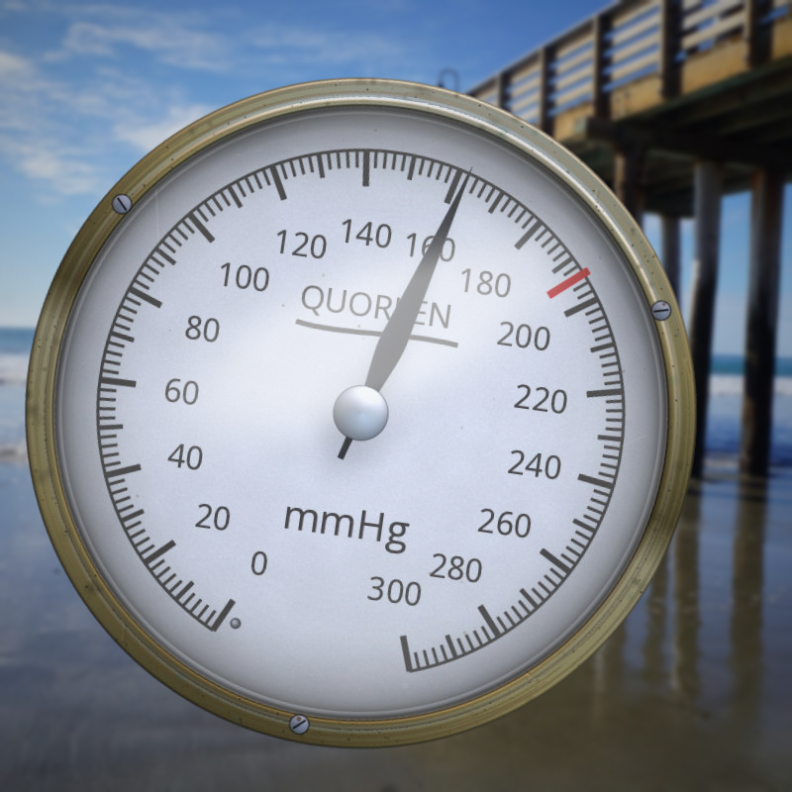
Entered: 162 mmHg
